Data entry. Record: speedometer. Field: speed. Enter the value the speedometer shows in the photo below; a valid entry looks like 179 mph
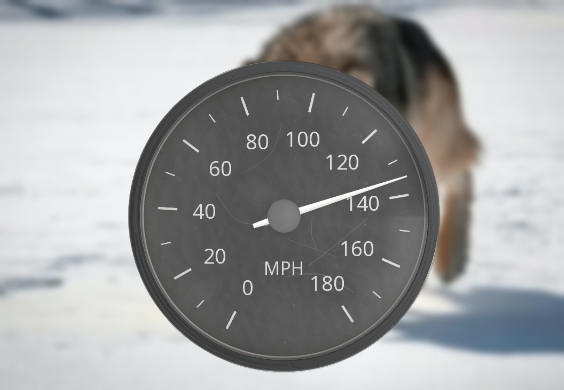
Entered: 135 mph
